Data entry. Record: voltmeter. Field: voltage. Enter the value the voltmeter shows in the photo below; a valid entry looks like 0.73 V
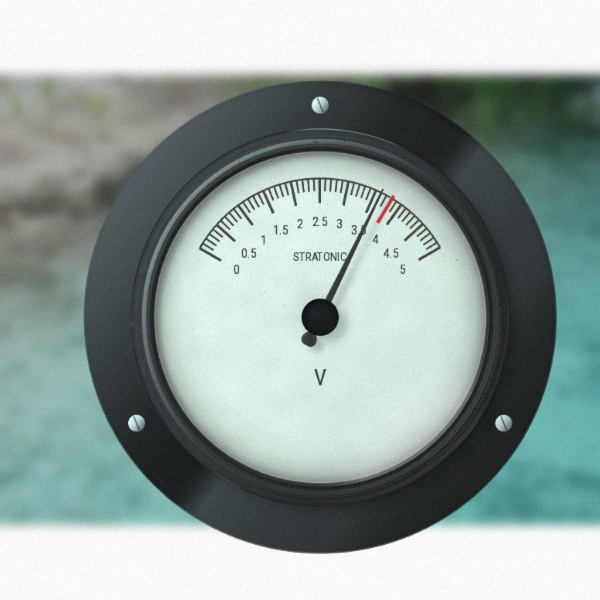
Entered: 3.6 V
